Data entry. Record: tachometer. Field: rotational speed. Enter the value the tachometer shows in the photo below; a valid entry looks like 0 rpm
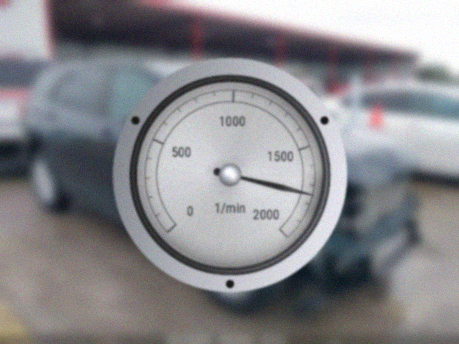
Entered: 1750 rpm
